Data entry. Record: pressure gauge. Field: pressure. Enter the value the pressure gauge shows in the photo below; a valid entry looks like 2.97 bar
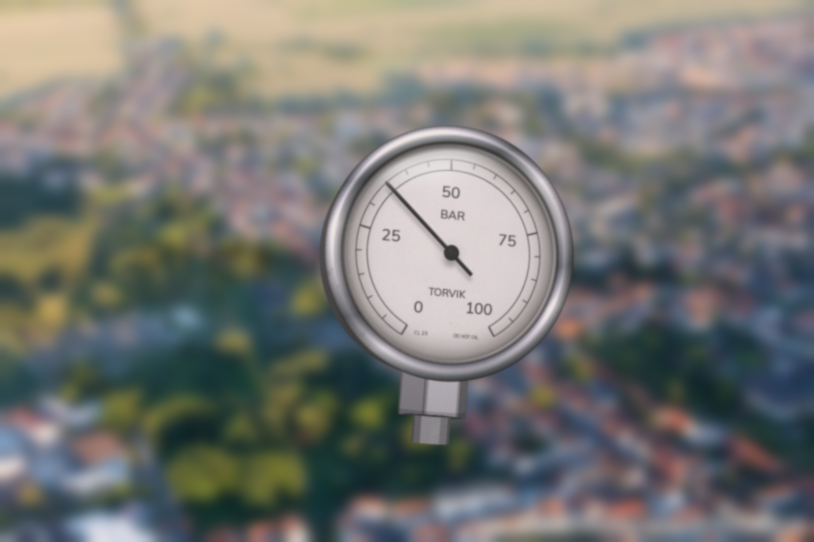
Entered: 35 bar
